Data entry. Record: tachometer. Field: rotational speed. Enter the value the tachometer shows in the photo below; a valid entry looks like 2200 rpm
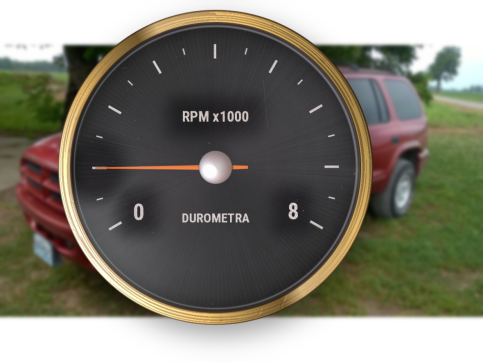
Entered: 1000 rpm
